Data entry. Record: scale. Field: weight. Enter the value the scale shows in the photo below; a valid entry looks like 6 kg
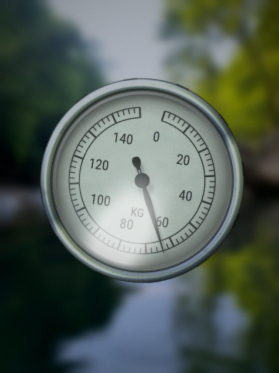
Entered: 64 kg
